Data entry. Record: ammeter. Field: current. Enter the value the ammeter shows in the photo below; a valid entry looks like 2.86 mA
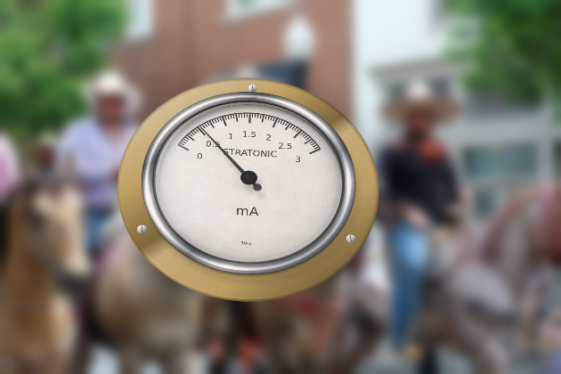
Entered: 0.5 mA
